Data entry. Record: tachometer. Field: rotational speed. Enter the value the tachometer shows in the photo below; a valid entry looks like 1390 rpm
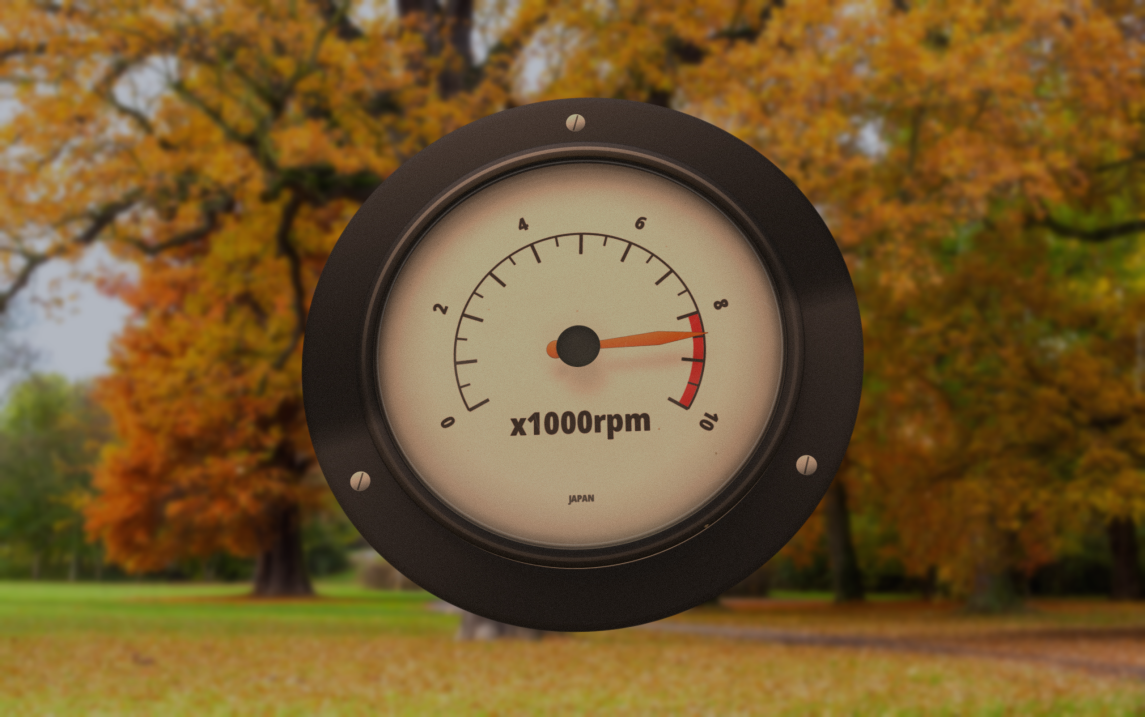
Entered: 8500 rpm
